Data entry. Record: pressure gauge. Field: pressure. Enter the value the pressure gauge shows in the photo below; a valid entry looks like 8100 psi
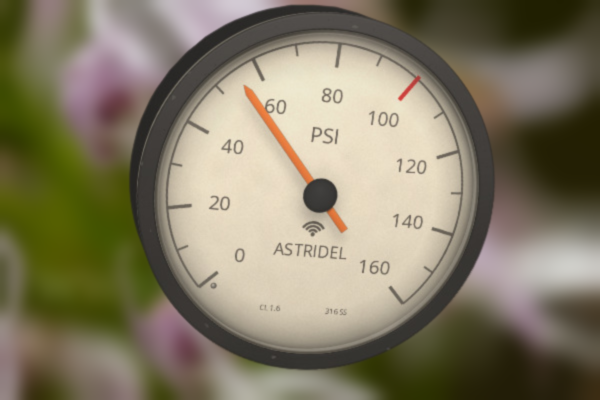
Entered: 55 psi
